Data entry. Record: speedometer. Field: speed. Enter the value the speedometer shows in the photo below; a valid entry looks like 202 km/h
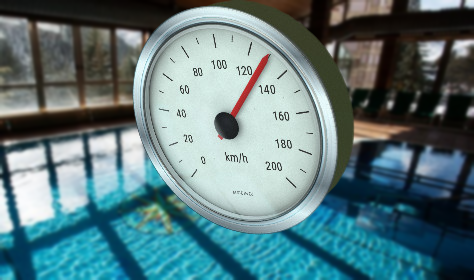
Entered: 130 km/h
